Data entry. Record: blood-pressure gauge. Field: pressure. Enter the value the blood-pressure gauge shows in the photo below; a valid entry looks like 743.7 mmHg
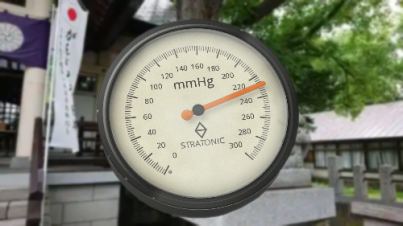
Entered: 230 mmHg
